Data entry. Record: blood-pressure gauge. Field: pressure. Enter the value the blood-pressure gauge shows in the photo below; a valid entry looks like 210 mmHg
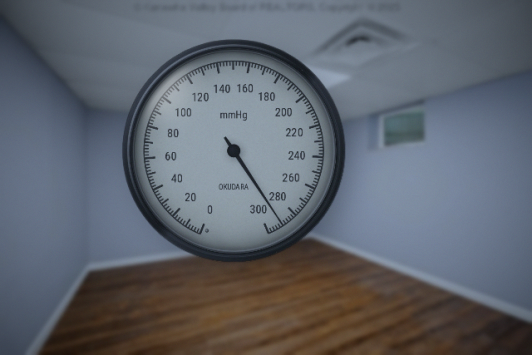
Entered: 290 mmHg
